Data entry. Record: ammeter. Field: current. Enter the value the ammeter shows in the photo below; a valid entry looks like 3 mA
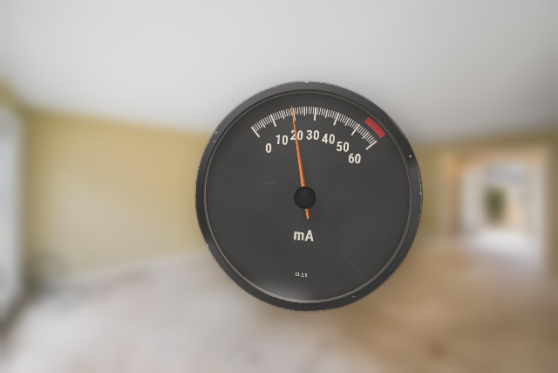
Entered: 20 mA
